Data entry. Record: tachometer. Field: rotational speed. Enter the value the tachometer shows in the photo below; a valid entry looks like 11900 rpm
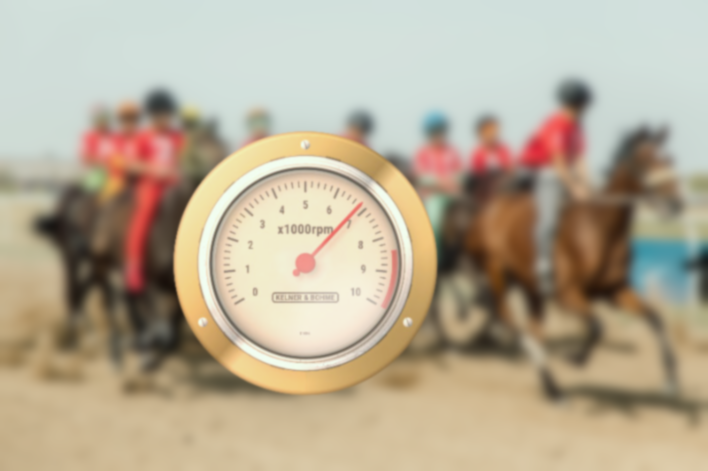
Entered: 6800 rpm
